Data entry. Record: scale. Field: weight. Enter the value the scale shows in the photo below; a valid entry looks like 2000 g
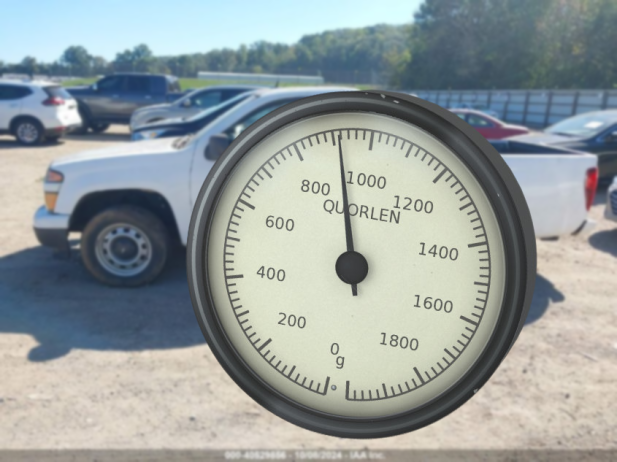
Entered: 920 g
